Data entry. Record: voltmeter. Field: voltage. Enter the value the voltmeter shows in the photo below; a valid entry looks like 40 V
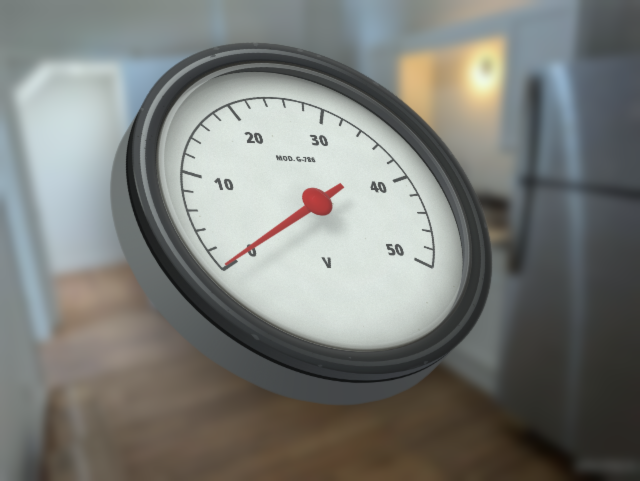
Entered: 0 V
